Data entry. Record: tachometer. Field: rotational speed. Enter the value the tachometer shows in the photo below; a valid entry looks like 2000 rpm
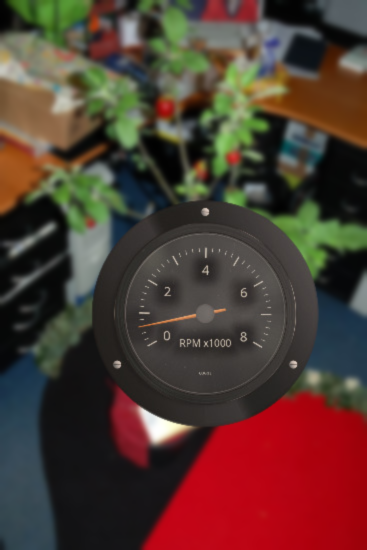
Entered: 600 rpm
